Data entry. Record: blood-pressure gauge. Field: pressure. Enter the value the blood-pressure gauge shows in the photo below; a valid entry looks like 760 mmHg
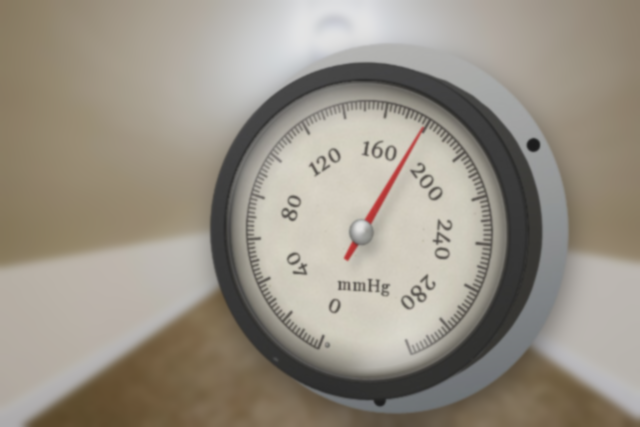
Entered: 180 mmHg
